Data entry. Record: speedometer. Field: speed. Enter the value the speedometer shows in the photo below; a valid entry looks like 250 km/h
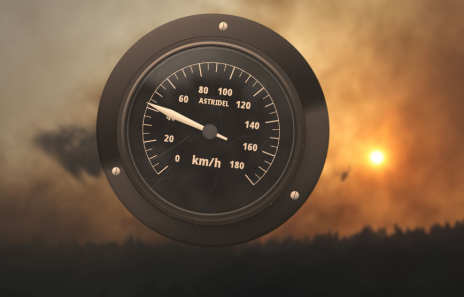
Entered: 42.5 km/h
